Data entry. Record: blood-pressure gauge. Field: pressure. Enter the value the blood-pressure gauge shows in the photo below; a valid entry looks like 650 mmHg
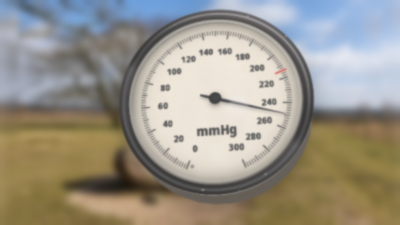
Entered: 250 mmHg
